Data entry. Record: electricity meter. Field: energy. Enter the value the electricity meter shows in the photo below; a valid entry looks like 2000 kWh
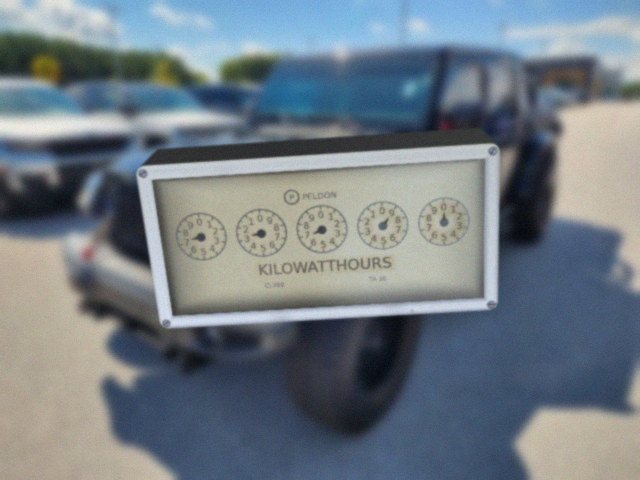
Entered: 72690 kWh
